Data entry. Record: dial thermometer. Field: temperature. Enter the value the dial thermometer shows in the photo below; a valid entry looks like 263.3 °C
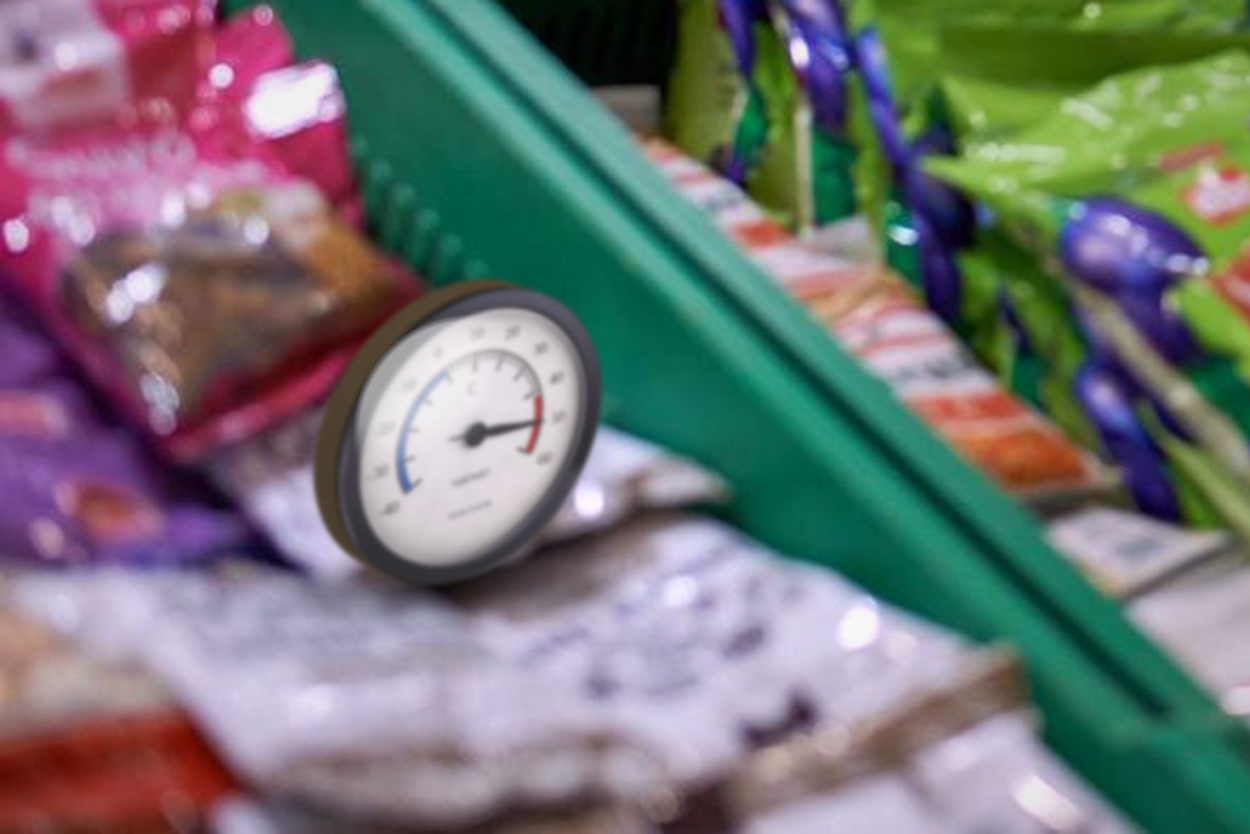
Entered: 50 °C
